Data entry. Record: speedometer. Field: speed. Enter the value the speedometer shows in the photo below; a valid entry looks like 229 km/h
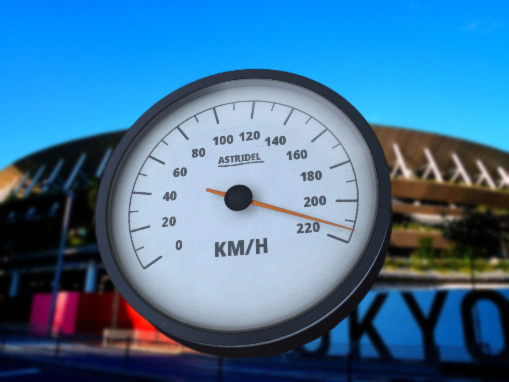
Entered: 215 km/h
